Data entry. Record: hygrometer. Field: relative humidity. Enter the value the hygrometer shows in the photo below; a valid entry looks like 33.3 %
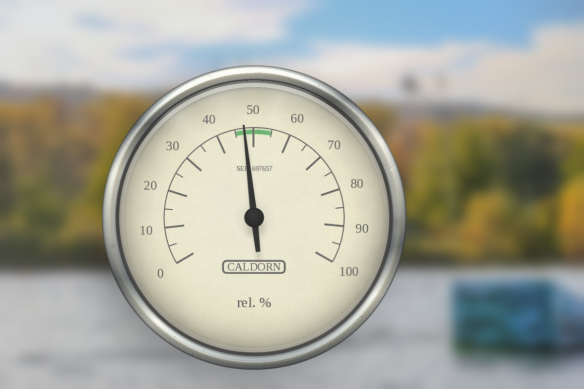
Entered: 47.5 %
